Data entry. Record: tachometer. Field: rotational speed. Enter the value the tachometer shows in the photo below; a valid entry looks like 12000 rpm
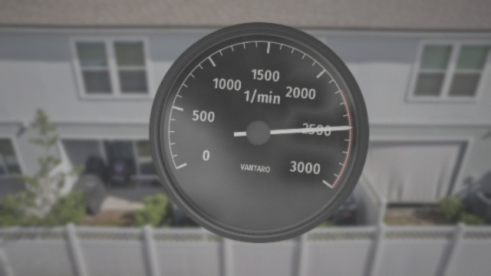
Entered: 2500 rpm
